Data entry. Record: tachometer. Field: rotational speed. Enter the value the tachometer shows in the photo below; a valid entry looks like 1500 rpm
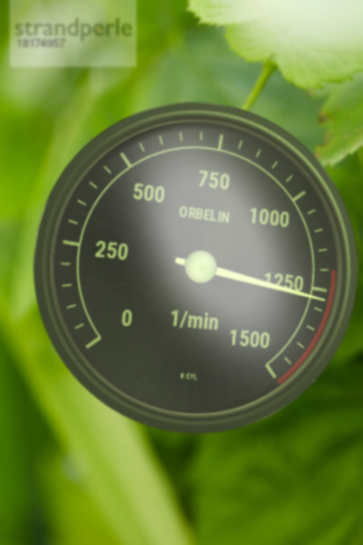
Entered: 1275 rpm
